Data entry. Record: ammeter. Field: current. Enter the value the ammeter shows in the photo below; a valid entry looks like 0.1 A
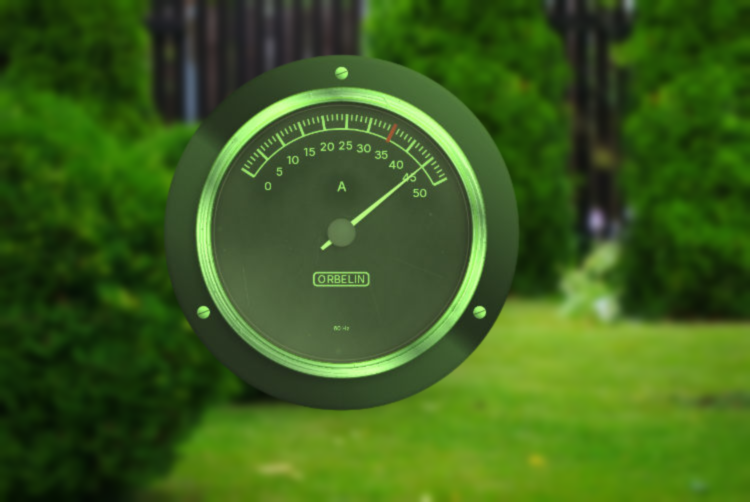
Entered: 45 A
